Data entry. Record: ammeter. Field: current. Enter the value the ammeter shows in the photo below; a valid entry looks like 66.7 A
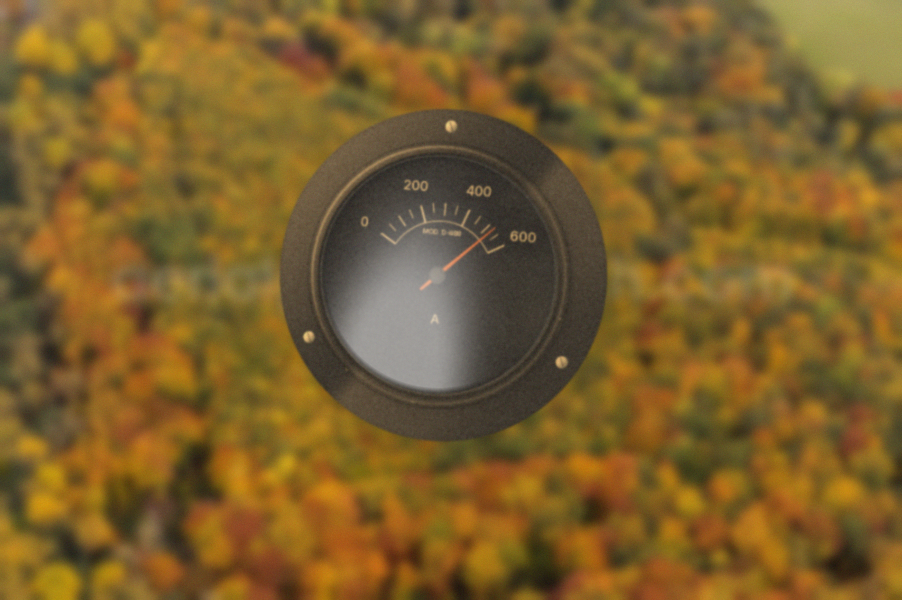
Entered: 525 A
